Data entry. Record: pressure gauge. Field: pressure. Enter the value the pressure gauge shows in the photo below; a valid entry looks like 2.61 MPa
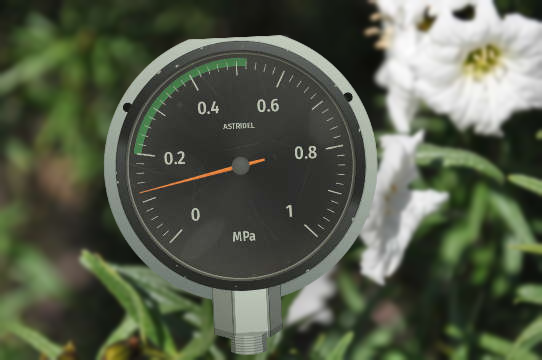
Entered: 0.12 MPa
